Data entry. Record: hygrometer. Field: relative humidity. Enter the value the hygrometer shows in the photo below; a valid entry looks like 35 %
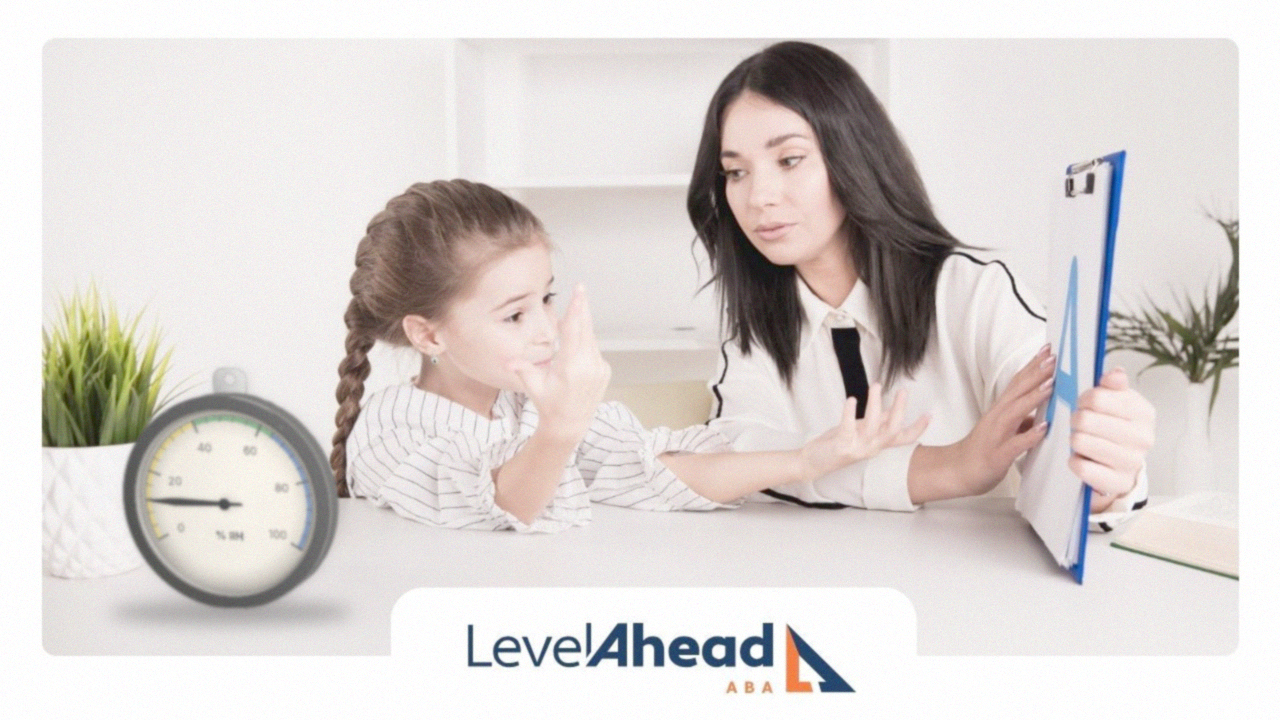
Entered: 12 %
